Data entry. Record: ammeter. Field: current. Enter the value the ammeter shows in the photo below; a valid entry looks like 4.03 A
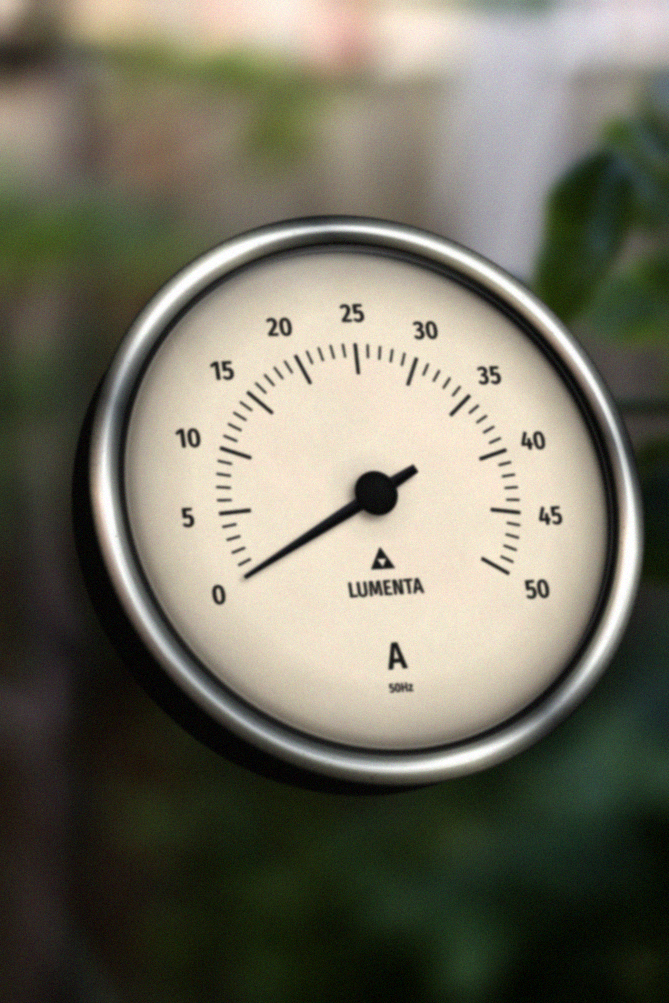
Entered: 0 A
